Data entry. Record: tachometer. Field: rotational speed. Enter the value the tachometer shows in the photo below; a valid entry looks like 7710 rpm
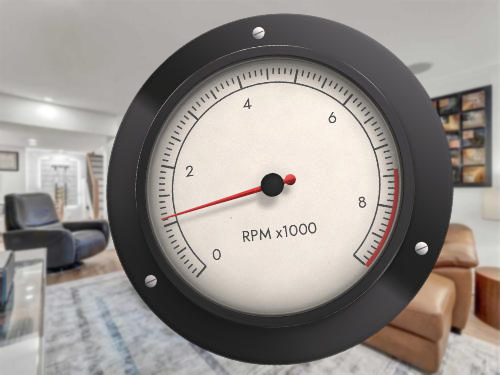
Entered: 1100 rpm
